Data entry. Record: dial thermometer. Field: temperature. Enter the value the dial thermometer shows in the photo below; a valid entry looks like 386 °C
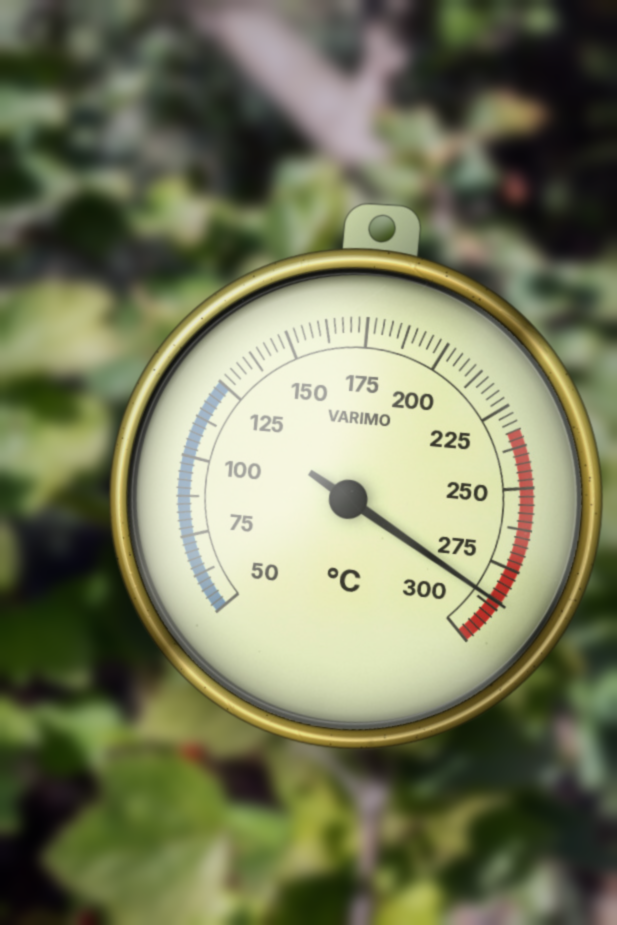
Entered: 285 °C
